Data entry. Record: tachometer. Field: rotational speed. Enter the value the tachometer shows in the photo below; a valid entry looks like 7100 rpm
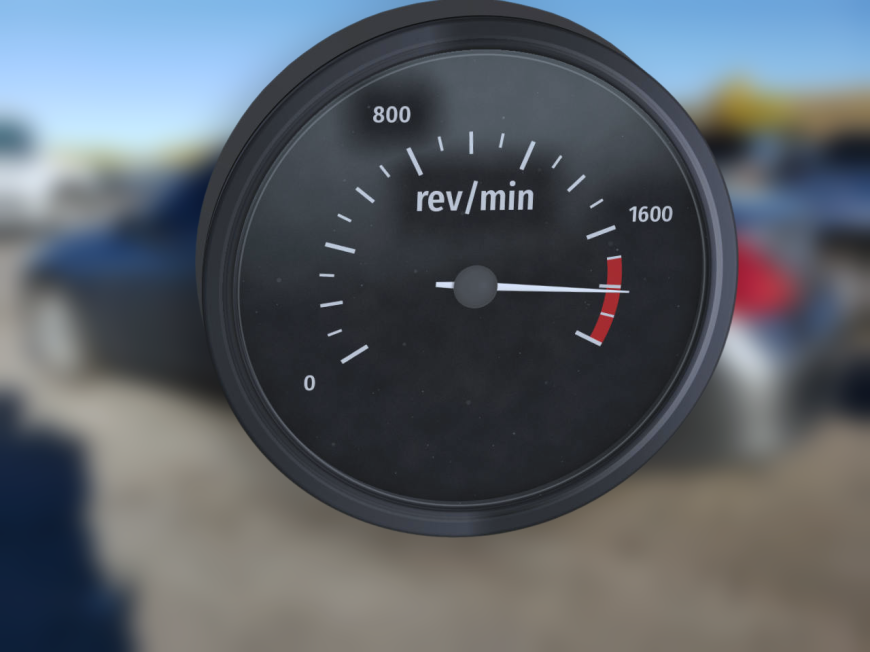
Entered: 1800 rpm
